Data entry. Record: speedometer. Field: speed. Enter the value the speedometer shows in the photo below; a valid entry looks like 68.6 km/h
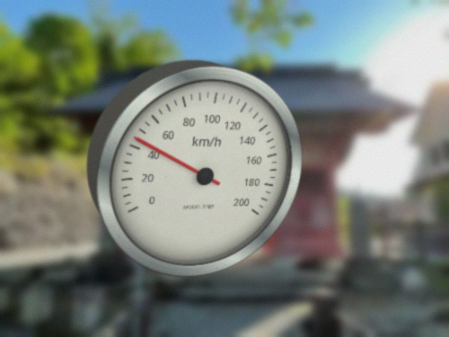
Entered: 45 km/h
